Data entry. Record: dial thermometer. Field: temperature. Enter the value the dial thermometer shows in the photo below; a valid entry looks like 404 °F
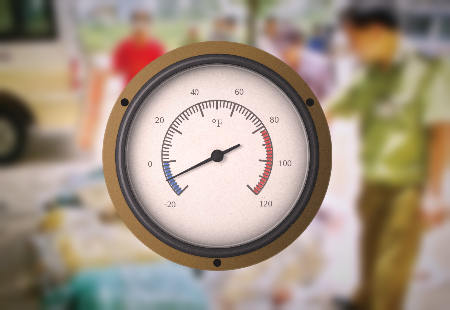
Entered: -10 °F
